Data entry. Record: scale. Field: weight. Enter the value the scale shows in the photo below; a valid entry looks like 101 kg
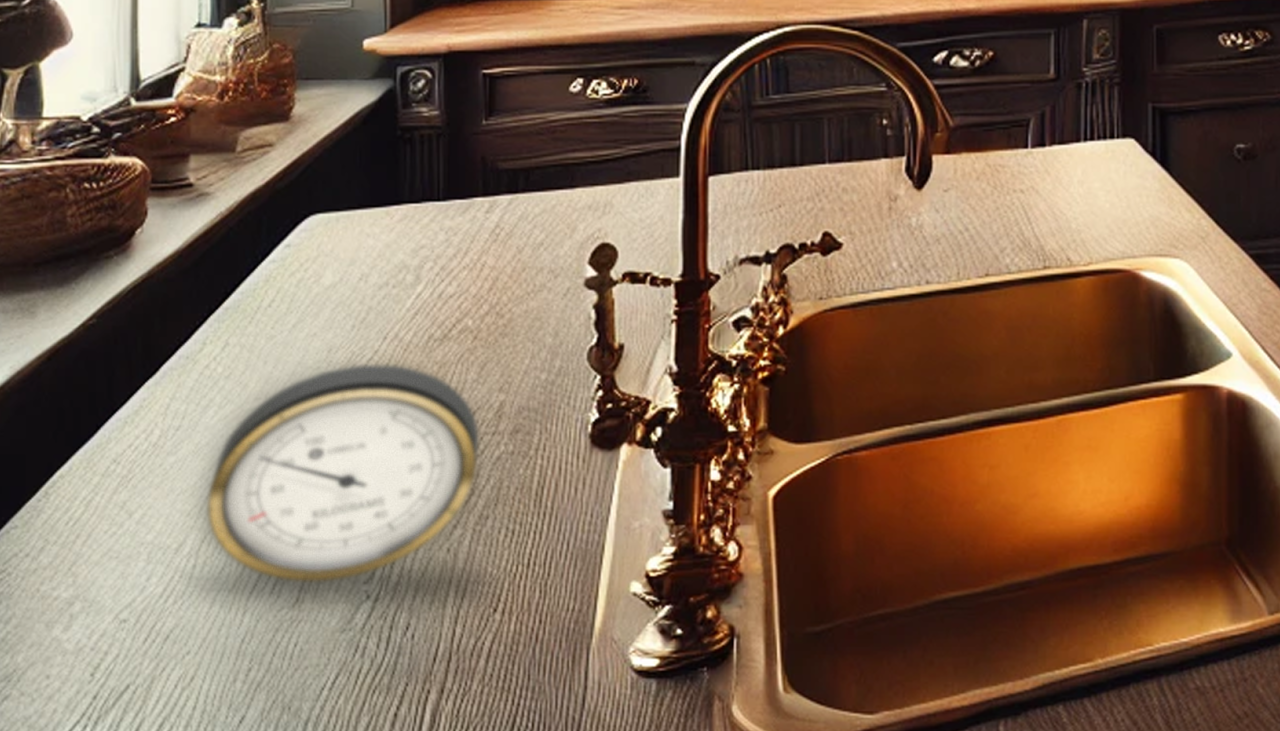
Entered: 90 kg
